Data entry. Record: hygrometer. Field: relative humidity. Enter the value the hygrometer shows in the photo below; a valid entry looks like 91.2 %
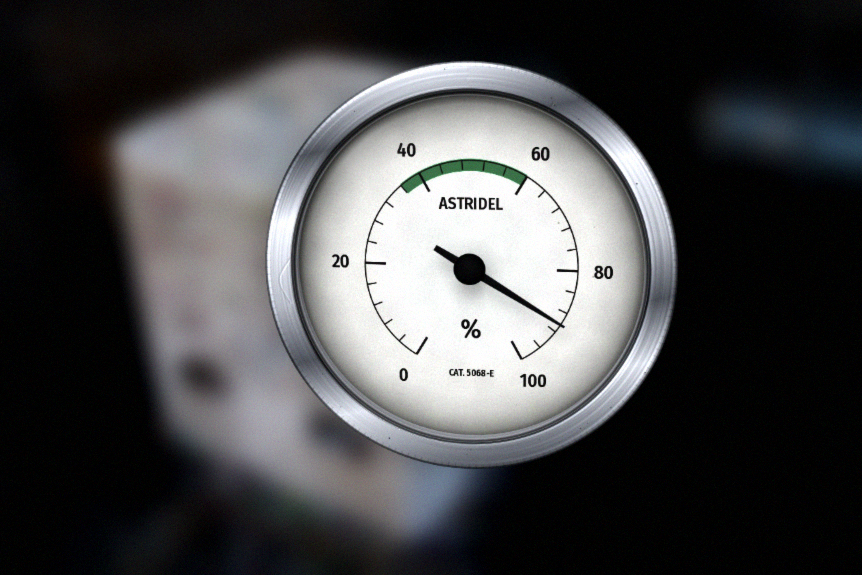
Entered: 90 %
